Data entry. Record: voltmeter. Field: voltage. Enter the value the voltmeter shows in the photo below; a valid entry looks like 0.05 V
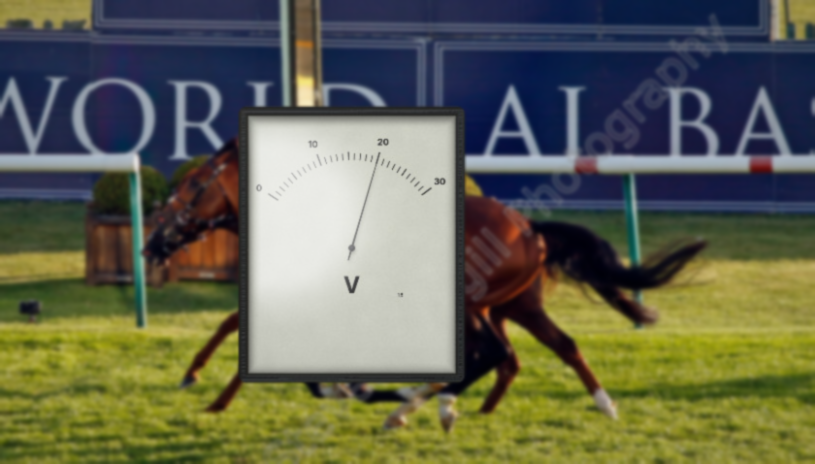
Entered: 20 V
